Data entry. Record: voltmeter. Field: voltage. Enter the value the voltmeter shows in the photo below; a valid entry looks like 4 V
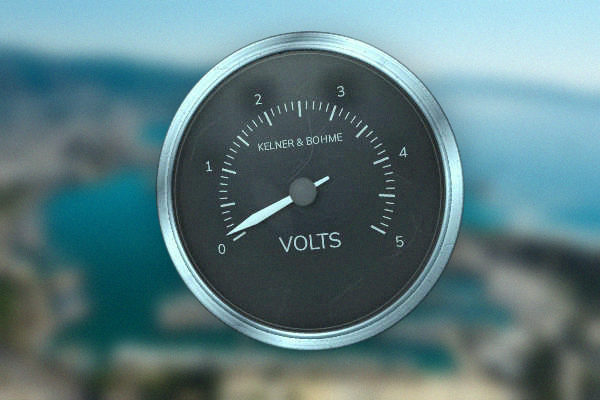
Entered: 0.1 V
